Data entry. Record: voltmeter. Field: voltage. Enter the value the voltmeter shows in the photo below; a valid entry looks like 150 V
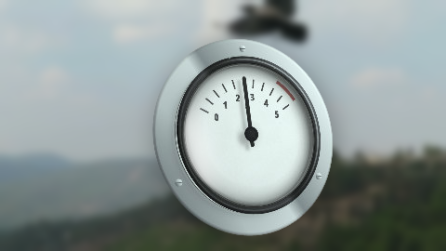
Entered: 2.5 V
